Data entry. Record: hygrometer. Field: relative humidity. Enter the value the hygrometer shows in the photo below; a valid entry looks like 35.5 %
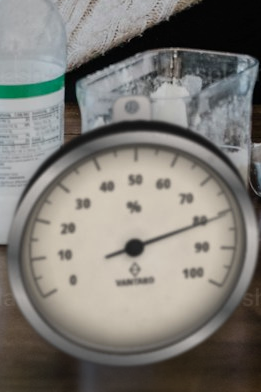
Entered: 80 %
